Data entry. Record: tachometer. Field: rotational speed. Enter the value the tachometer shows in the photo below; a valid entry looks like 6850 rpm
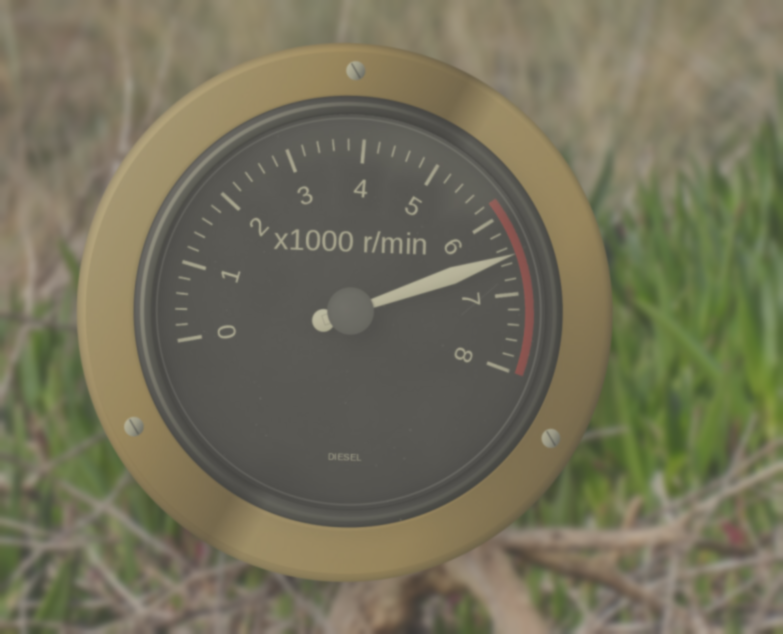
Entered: 6500 rpm
